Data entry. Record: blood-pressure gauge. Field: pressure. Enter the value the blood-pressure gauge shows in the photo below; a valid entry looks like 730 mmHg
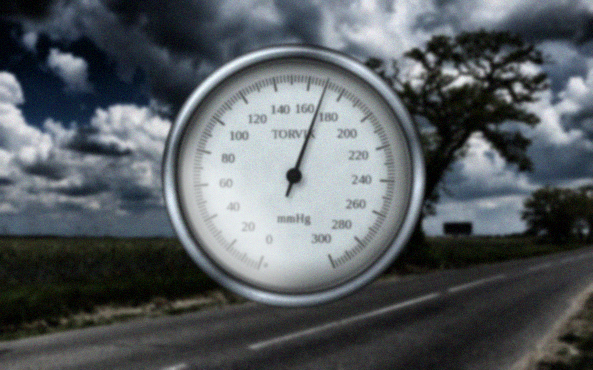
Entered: 170 mmHg
